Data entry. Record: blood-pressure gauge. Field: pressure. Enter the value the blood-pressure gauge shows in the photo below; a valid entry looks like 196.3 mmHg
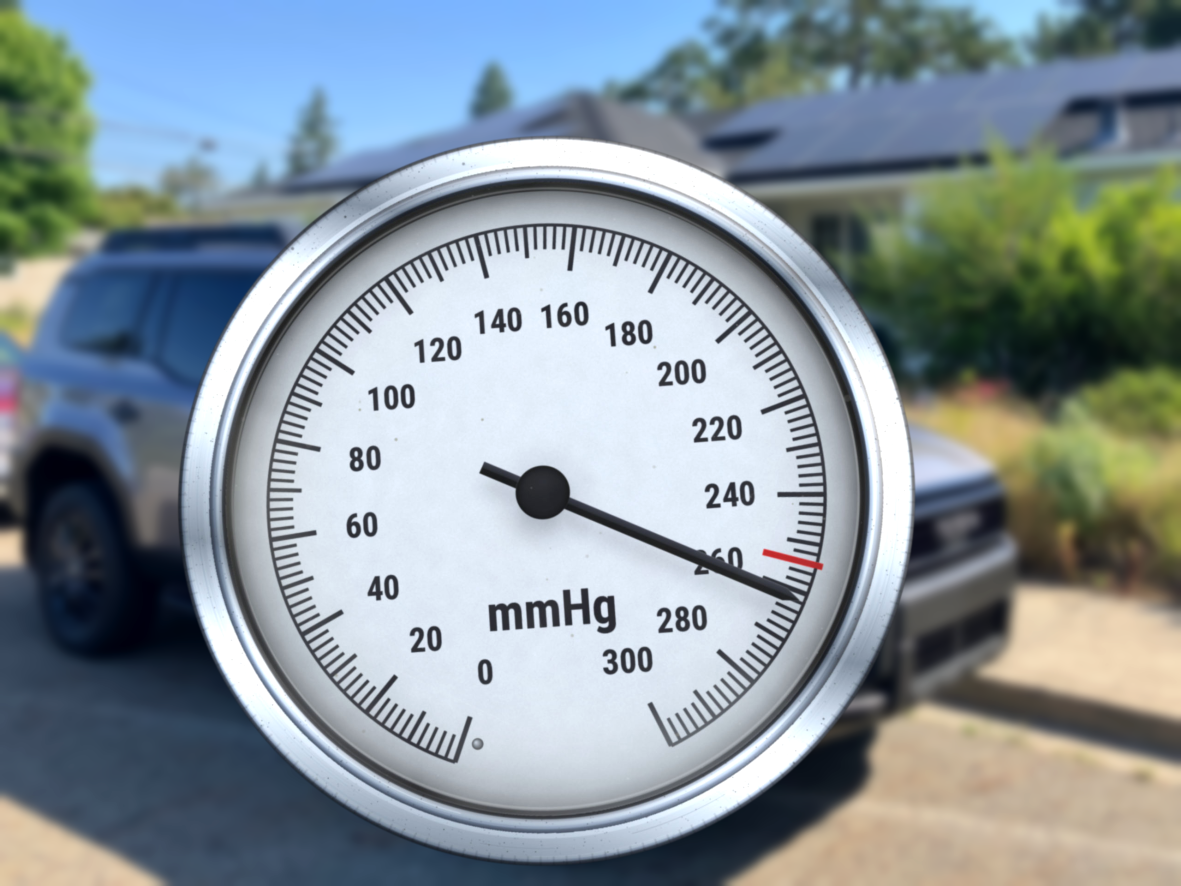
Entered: 262 mmHg
